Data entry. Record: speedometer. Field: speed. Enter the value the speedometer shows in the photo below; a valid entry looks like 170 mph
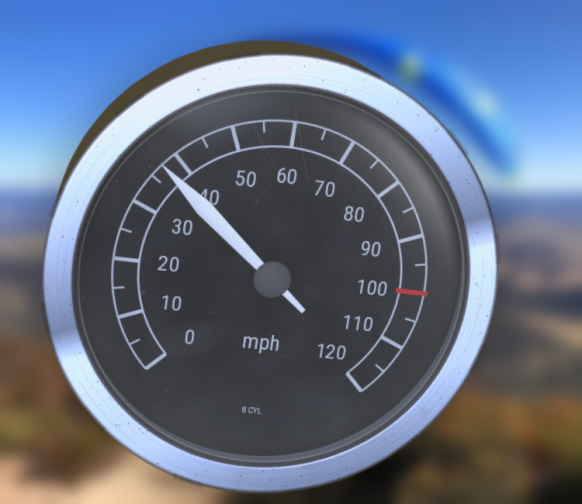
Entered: 37.5 mph
